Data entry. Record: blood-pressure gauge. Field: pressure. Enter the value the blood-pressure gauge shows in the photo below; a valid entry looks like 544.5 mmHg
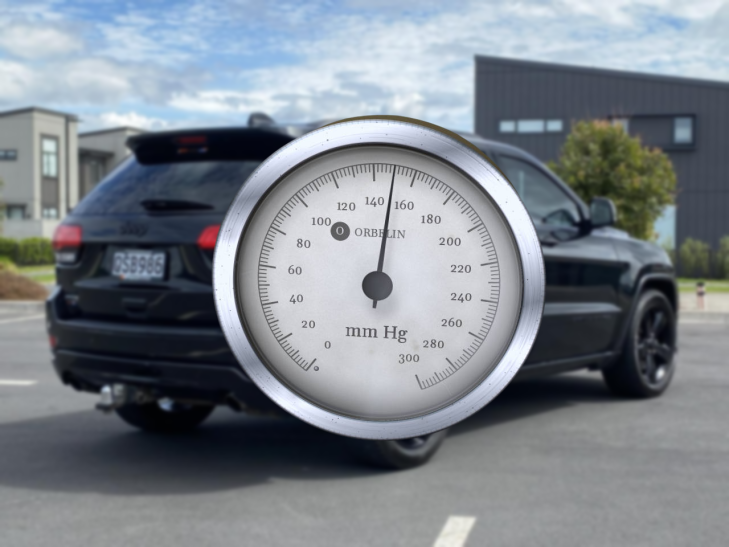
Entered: 150 mmHg
